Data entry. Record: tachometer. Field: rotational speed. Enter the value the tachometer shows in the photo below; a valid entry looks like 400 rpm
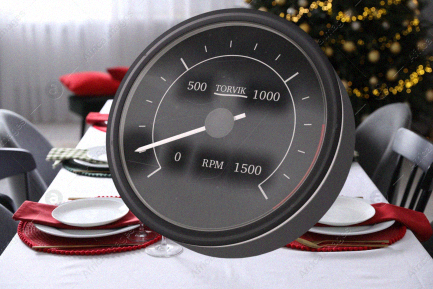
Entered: 100 rpm
